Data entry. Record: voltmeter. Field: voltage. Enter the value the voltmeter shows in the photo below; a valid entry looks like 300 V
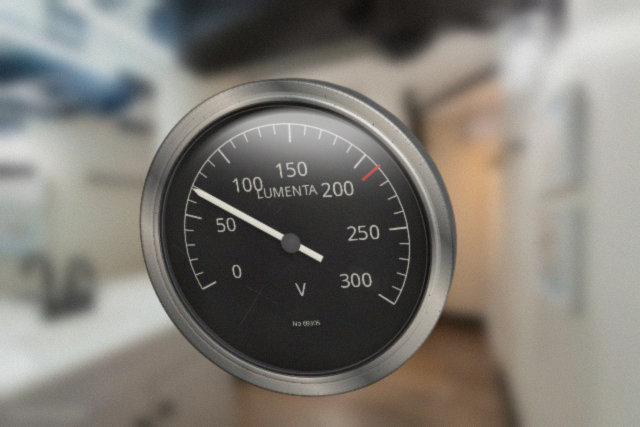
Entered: 70 V
